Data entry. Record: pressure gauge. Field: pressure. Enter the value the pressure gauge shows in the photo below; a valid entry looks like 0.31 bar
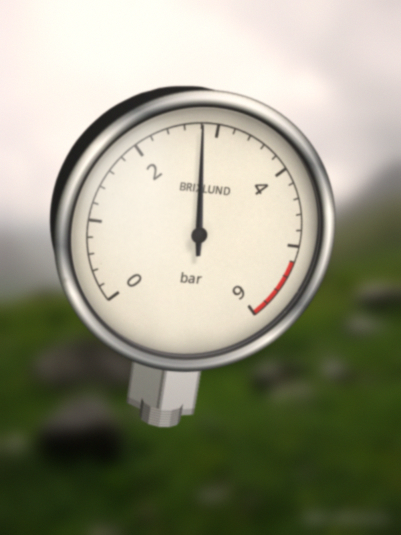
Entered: 2.8 bar
